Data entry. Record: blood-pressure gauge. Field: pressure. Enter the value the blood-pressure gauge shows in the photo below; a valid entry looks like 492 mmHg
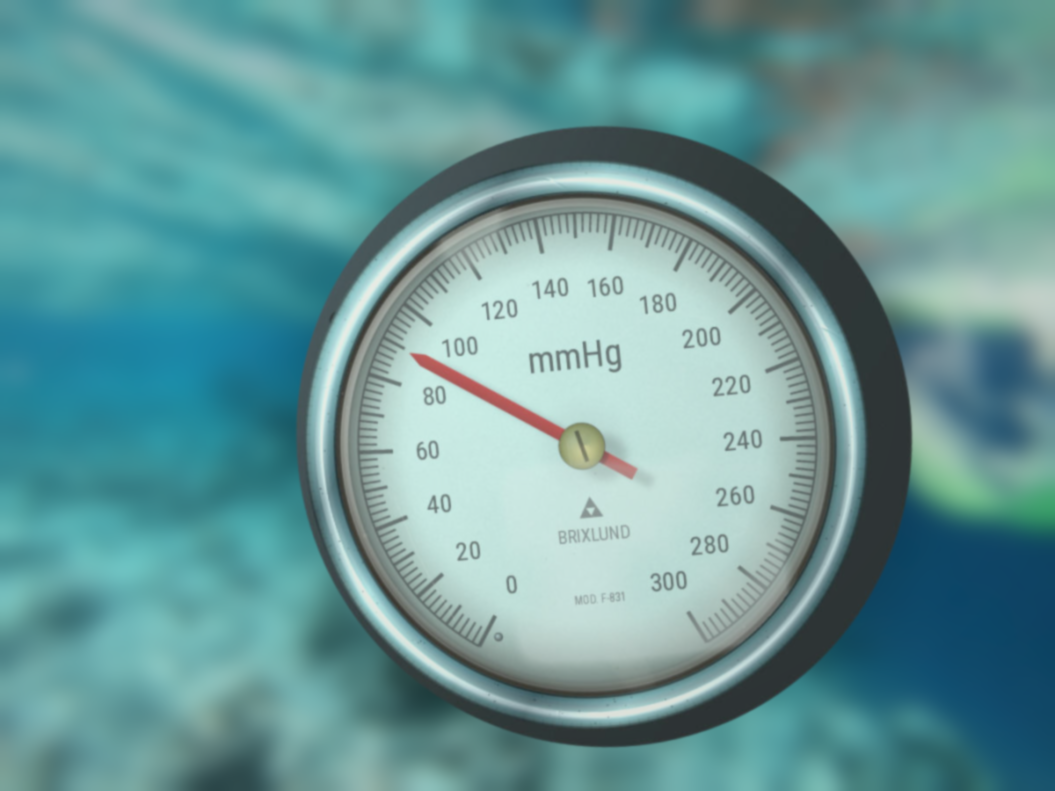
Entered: 90 mmHg
